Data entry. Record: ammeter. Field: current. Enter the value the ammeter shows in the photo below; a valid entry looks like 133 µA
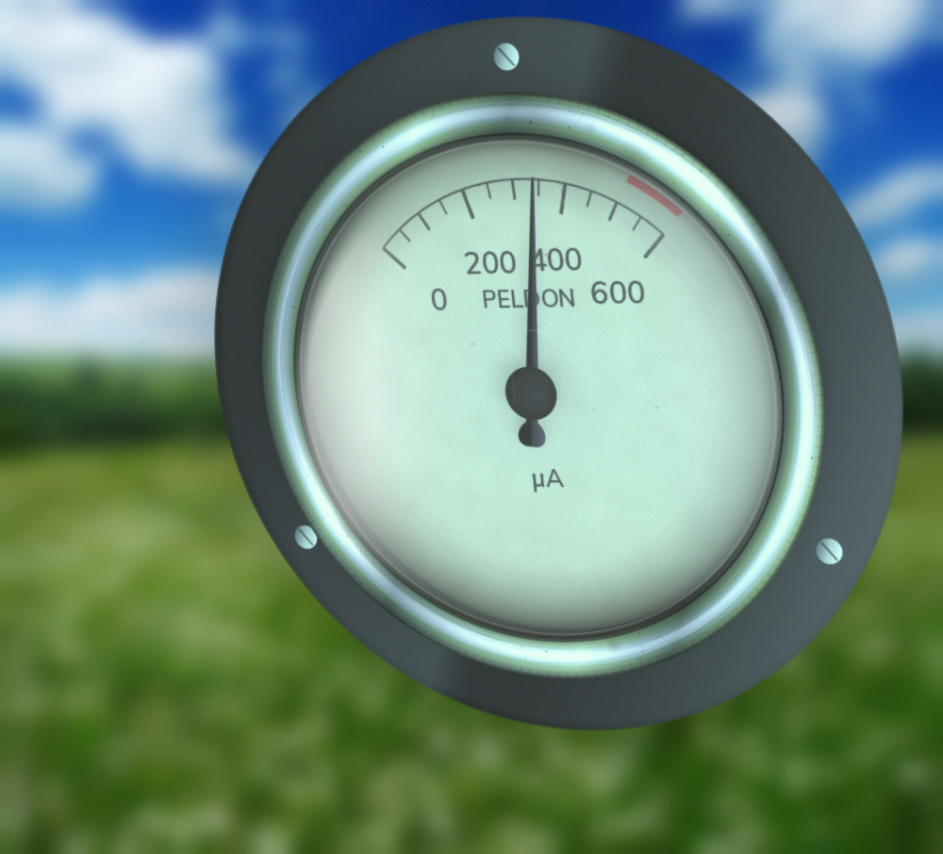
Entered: 350 µA
